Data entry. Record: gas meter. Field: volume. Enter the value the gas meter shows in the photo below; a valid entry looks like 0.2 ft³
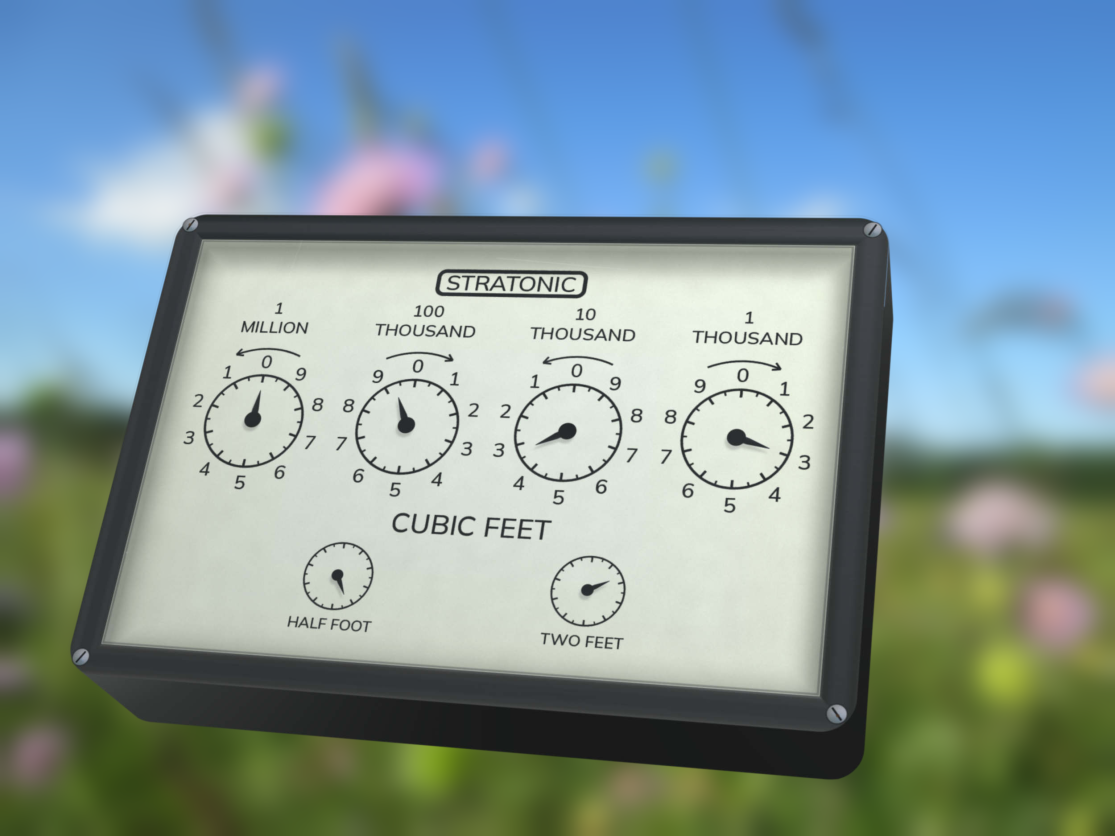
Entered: 993300 ft³
